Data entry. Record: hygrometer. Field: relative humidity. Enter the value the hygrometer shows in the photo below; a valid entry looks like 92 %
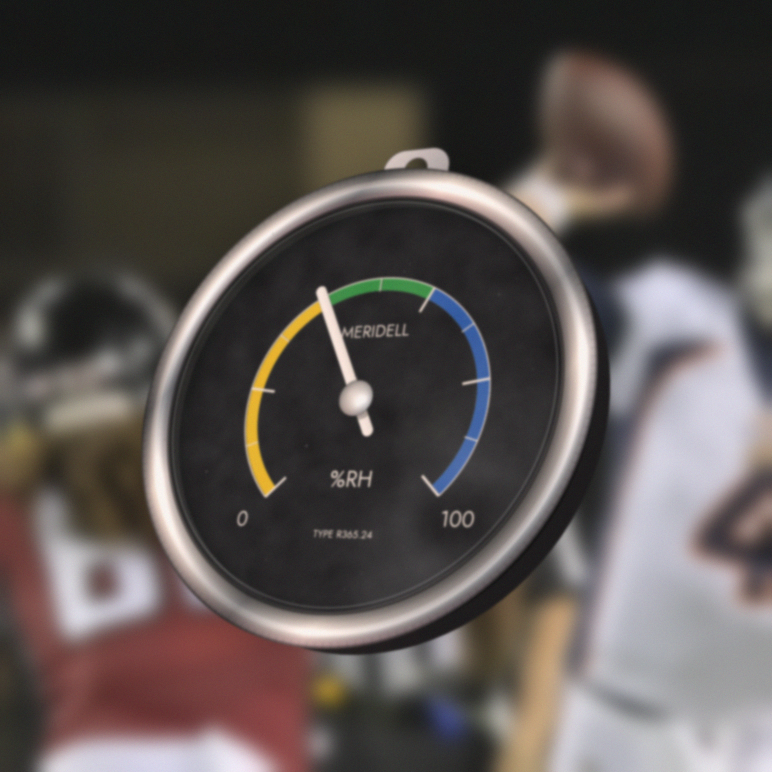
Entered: 40 %
